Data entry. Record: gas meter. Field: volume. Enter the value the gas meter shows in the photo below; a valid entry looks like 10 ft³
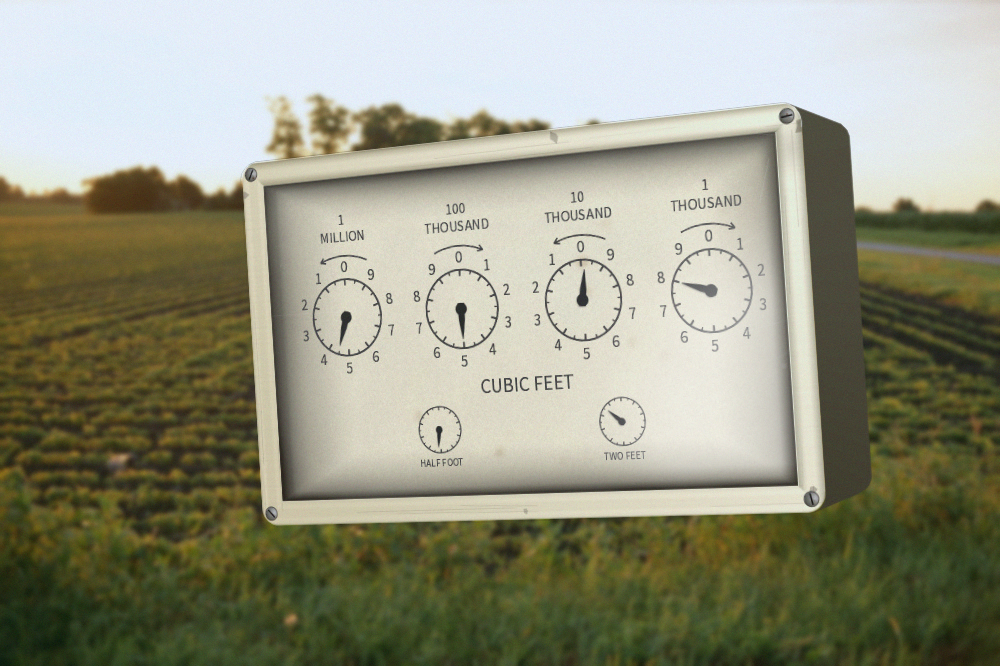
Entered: 449800 ft³
